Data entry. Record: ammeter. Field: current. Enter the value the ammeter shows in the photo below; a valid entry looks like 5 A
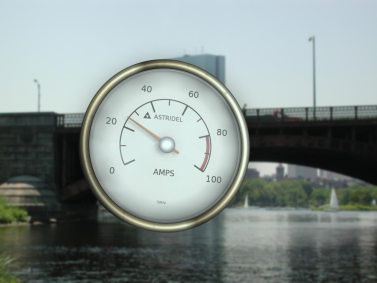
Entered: 25 A
